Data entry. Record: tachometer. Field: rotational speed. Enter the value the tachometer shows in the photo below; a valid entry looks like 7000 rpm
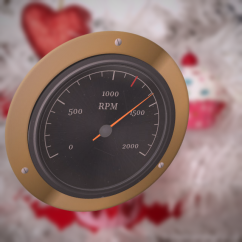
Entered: 1400 rpm
